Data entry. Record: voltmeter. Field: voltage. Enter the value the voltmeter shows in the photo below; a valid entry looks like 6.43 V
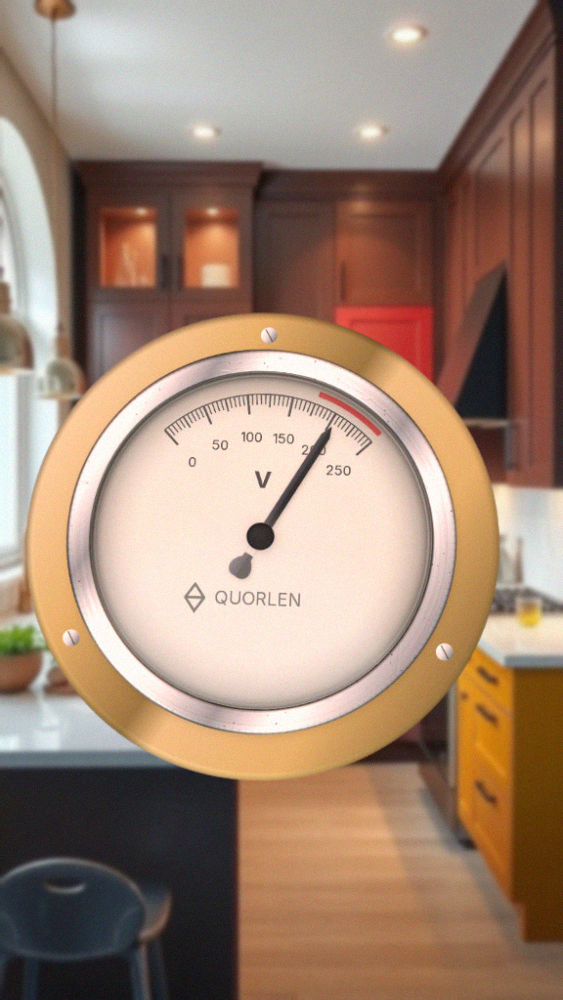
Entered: 205 V
